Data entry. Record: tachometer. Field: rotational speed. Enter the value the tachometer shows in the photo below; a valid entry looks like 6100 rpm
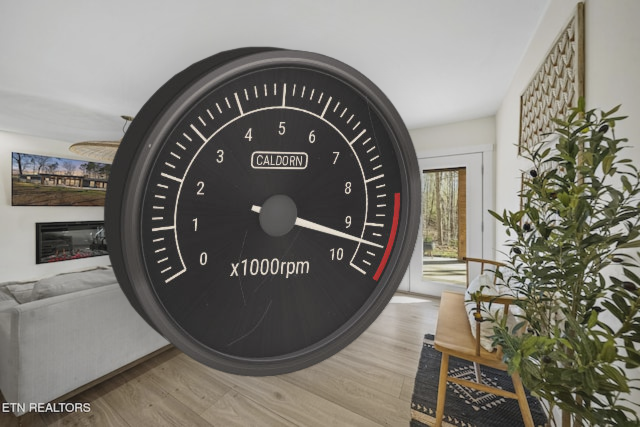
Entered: 9400 rpm
